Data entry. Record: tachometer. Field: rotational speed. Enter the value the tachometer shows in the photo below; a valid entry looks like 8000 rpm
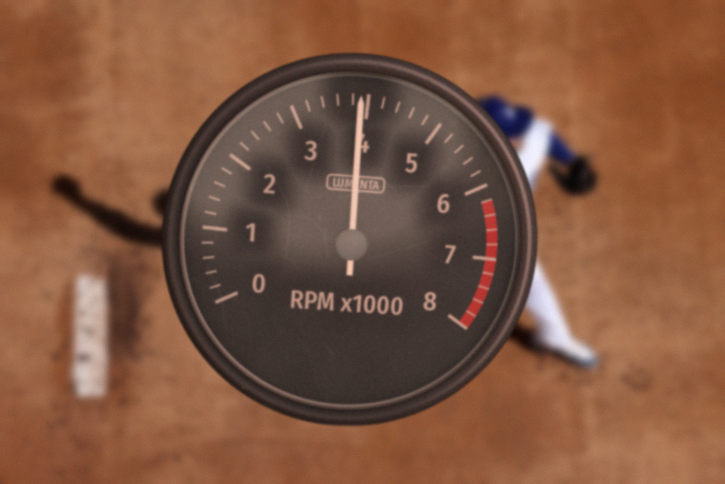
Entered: 3900 rpm
